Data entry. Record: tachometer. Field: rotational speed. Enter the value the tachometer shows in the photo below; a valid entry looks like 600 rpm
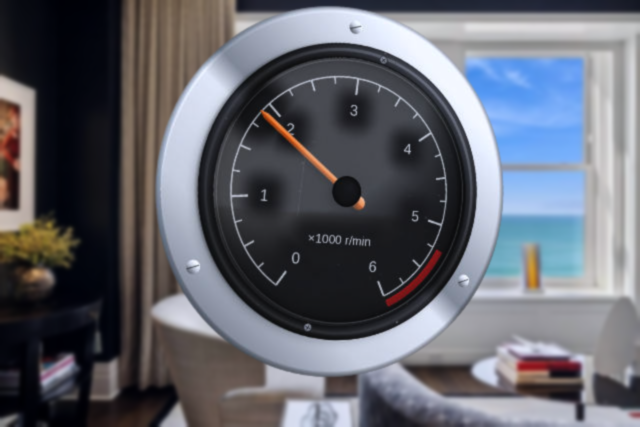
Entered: 1875 rpm
